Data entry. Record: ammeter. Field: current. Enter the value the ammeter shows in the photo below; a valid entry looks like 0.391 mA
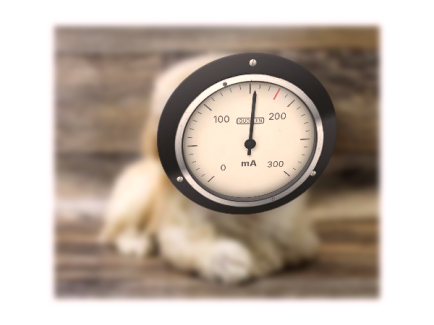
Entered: 155 mA
